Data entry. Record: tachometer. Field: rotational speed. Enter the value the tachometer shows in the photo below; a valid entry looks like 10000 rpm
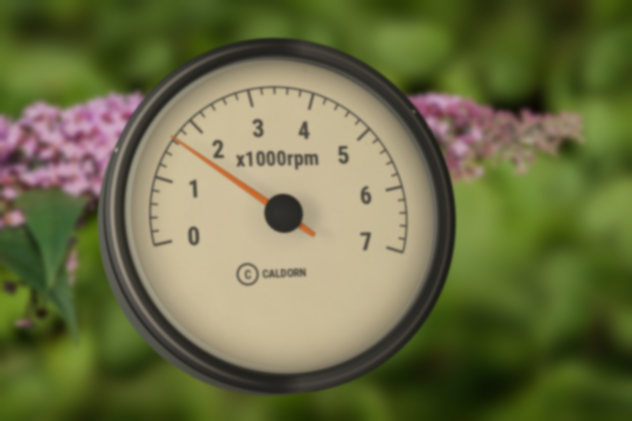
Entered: 1600 rpm
